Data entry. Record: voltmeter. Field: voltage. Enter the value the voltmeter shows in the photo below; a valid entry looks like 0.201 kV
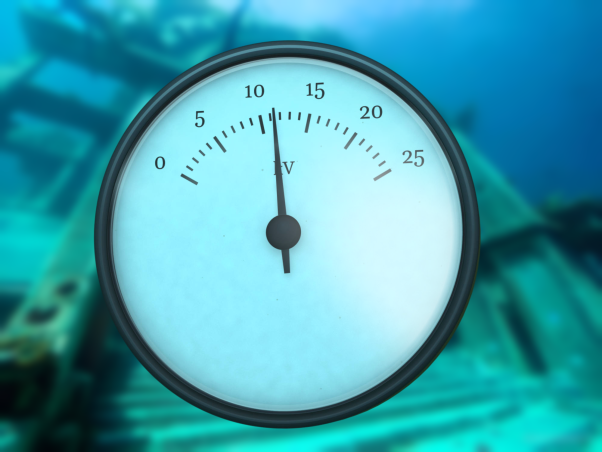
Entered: 11.5 kV
